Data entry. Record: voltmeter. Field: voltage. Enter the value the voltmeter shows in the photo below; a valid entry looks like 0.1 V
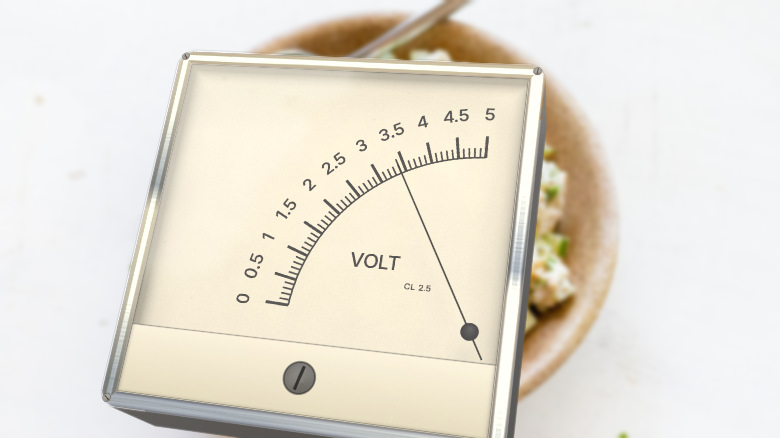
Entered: 3.4 V
